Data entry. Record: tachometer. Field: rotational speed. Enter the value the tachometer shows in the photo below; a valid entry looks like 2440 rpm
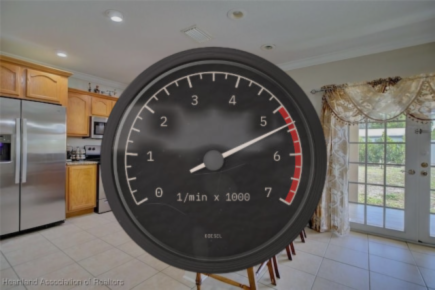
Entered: 5375 rpm
